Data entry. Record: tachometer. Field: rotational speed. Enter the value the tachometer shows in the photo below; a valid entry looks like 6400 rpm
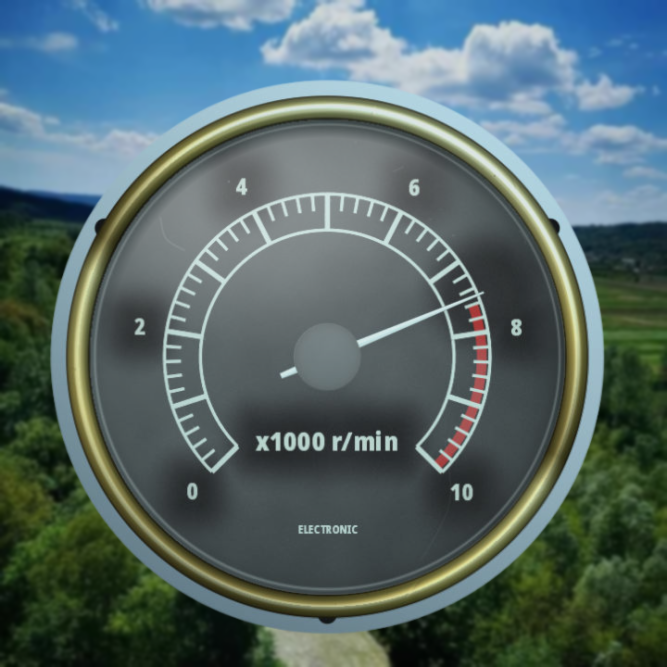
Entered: 7500 rpm
